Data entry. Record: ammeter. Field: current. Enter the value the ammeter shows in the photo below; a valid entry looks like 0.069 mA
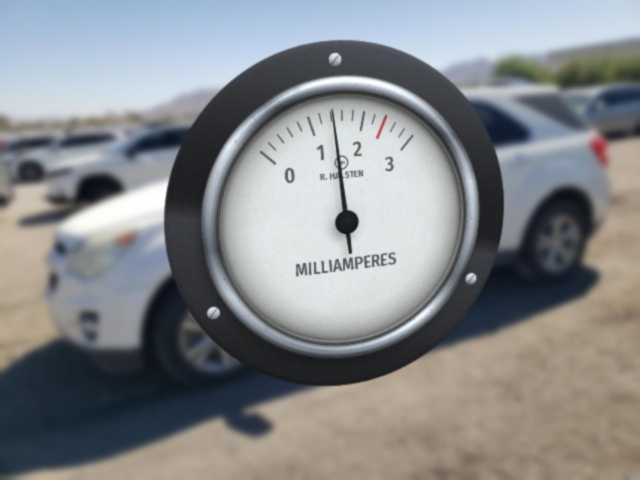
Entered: 1.4 mA
